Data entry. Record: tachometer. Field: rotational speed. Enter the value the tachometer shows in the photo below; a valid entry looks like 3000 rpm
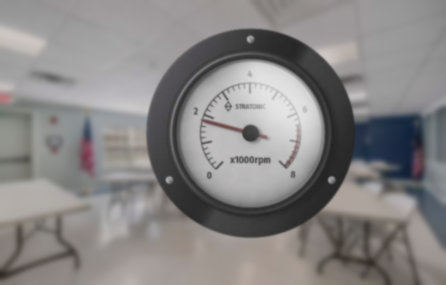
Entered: 1800 rpm
